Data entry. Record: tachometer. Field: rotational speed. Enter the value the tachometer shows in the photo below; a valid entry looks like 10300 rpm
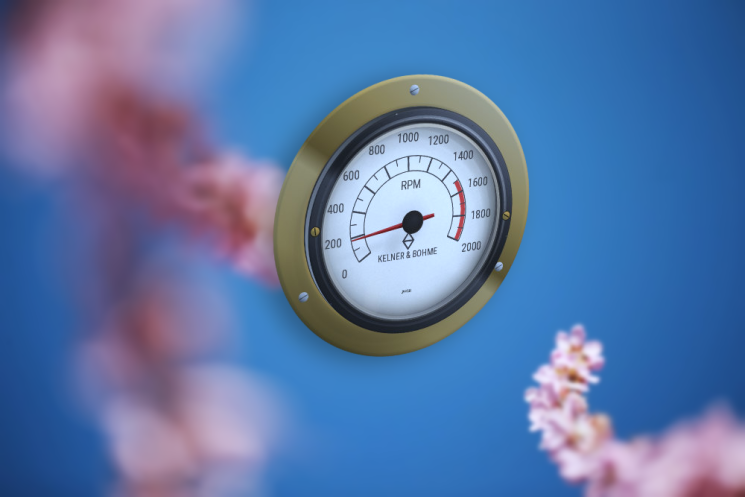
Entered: 200 rpm
